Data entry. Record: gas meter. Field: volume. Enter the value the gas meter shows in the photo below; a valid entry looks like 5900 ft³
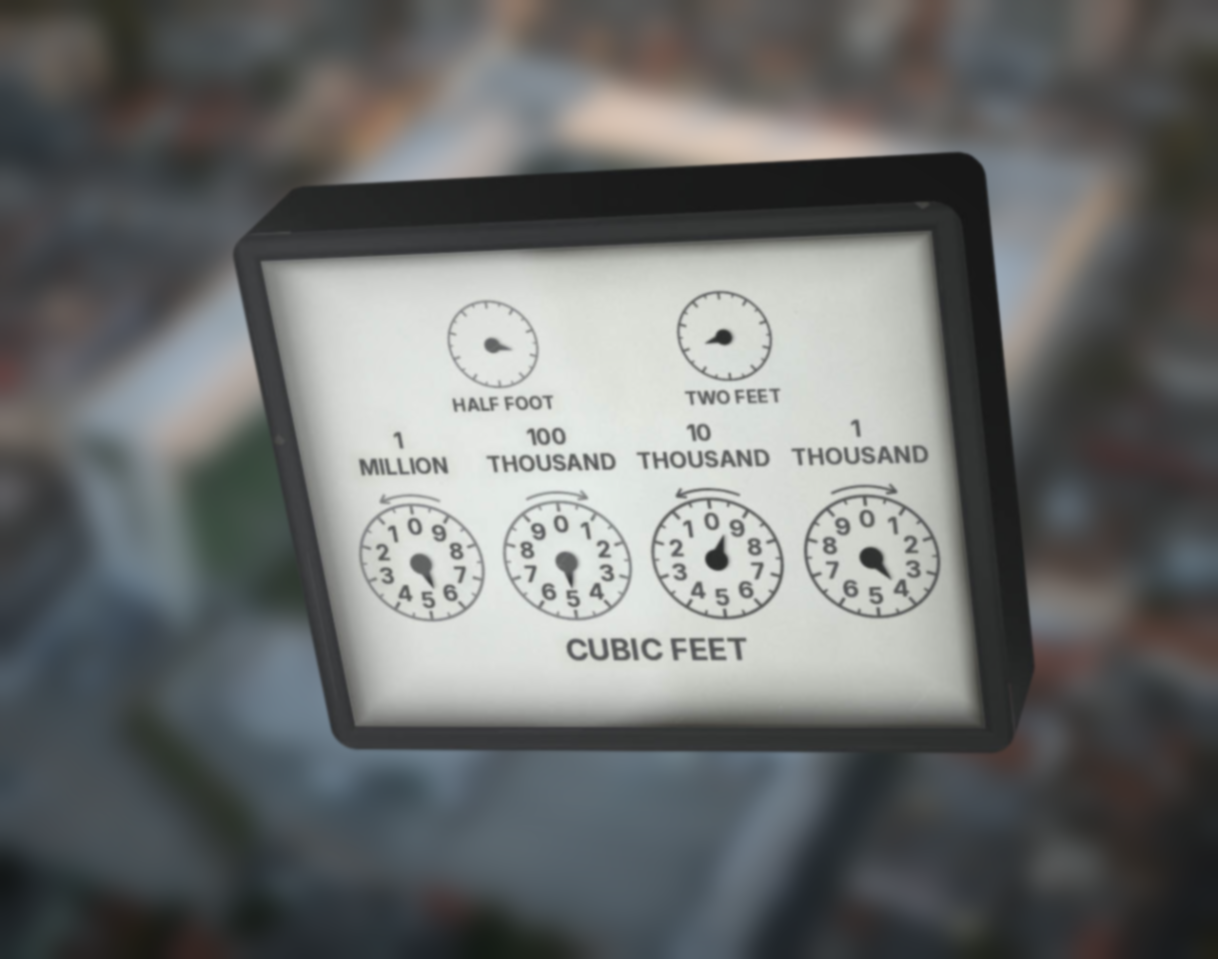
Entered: 549400 ft³
